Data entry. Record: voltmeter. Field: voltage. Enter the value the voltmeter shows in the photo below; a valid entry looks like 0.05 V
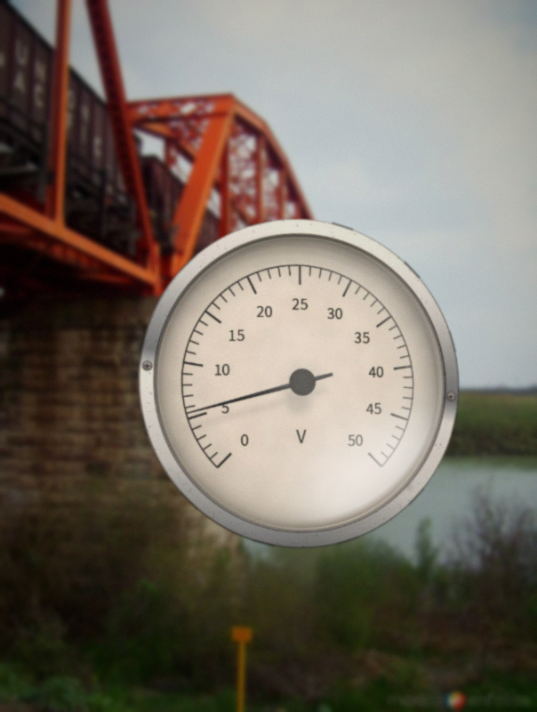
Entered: 5.5 V
